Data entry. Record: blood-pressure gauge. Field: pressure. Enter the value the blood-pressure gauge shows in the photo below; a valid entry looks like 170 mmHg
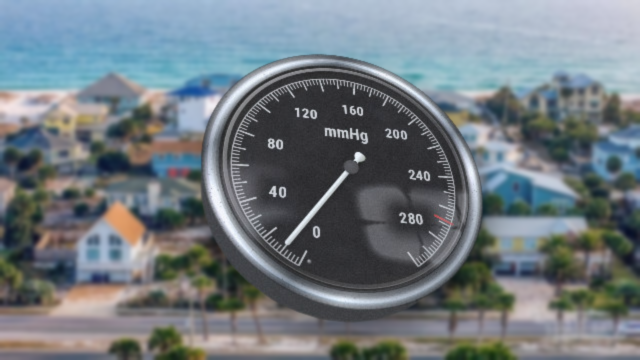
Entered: 10 mmHg
